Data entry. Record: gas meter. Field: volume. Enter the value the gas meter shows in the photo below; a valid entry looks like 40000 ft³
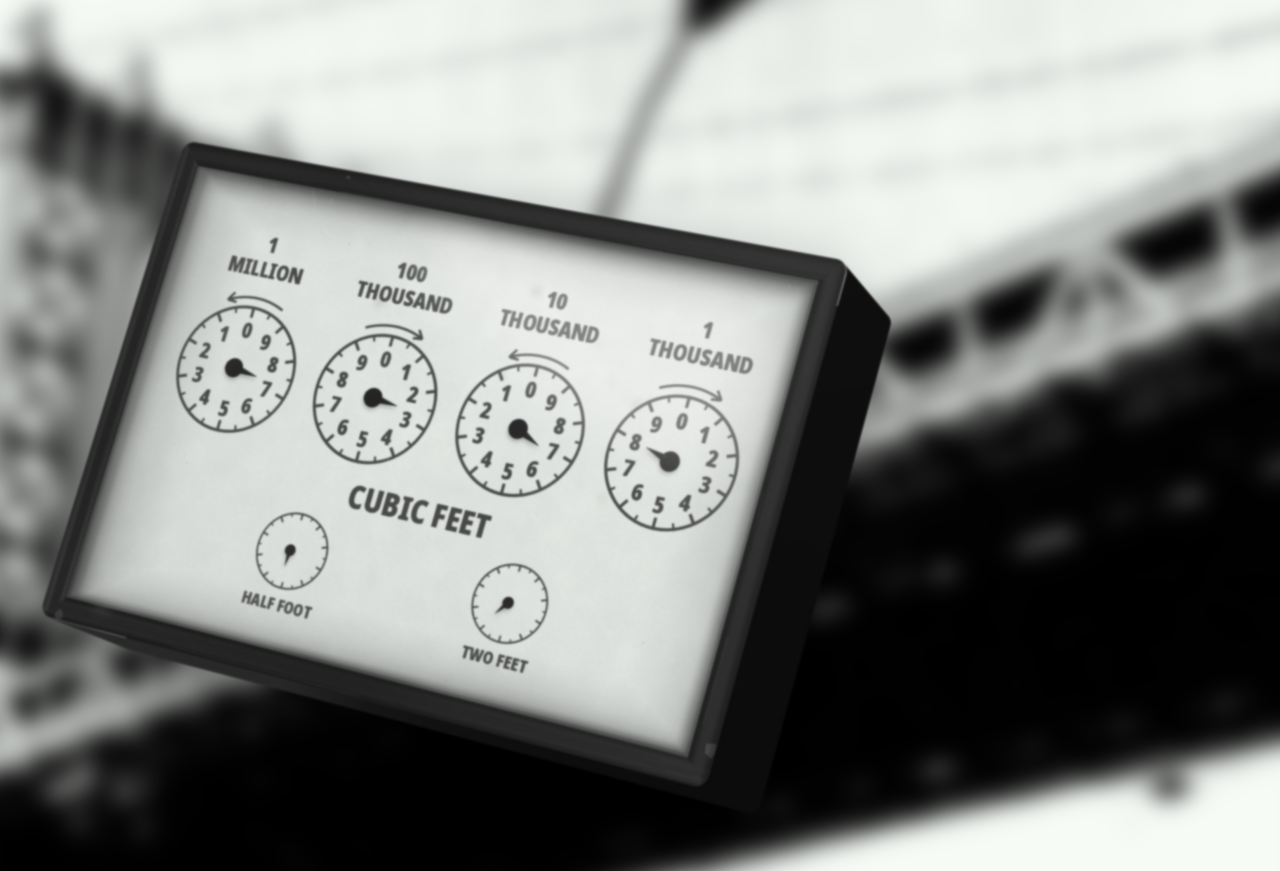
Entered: 726800 ft³
